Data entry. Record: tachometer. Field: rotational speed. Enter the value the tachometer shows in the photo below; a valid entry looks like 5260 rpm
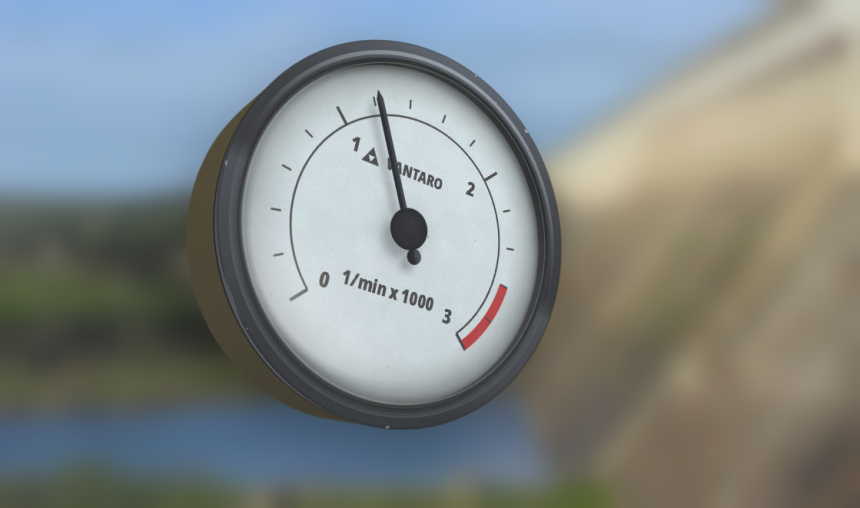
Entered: 1200 rpm
